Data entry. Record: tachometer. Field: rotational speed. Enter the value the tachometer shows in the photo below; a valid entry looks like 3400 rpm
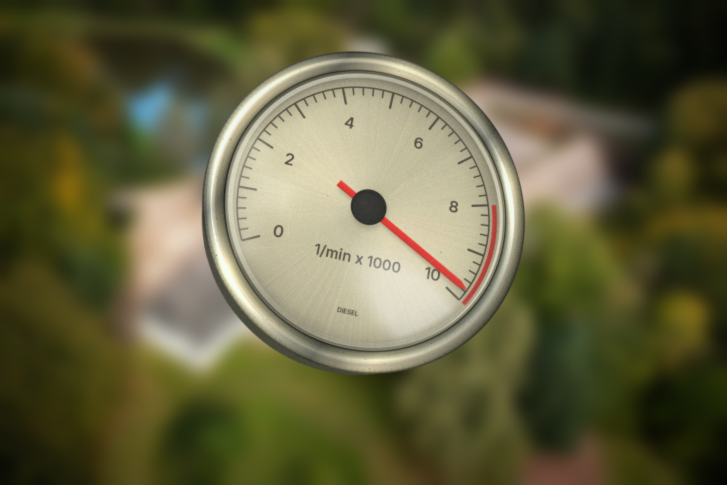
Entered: 9800 rpm
